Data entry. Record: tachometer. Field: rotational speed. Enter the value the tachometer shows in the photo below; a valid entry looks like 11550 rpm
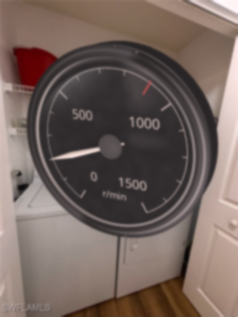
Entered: 200 rpm
